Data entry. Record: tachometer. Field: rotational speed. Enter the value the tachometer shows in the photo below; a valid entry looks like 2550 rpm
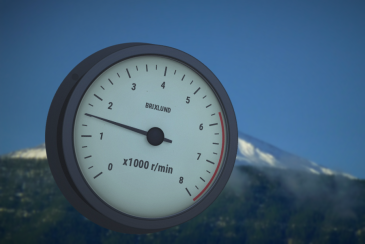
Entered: 1500 rpm
